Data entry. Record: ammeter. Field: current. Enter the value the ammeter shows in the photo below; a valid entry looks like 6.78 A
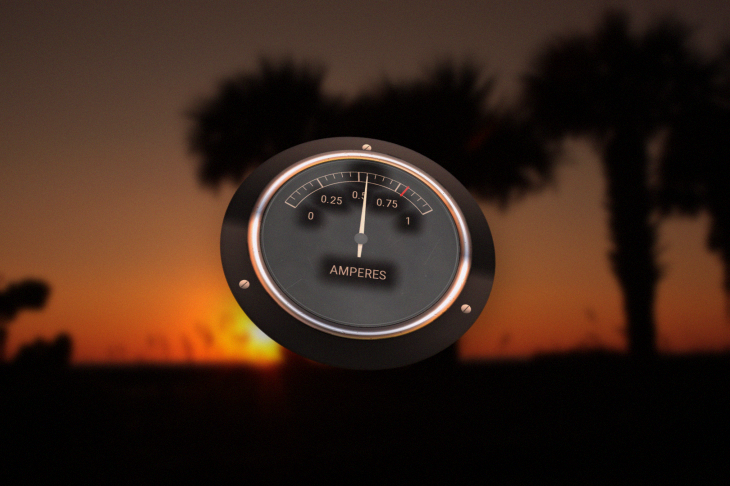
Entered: 0.55 A
